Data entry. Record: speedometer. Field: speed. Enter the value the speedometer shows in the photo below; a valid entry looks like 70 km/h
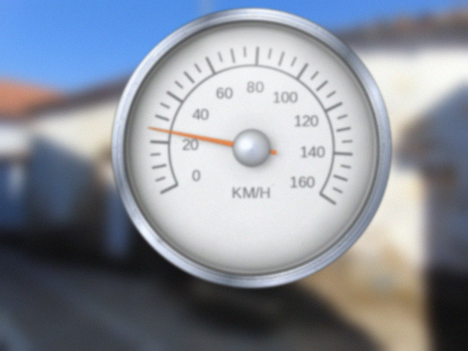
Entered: 25 km/h
